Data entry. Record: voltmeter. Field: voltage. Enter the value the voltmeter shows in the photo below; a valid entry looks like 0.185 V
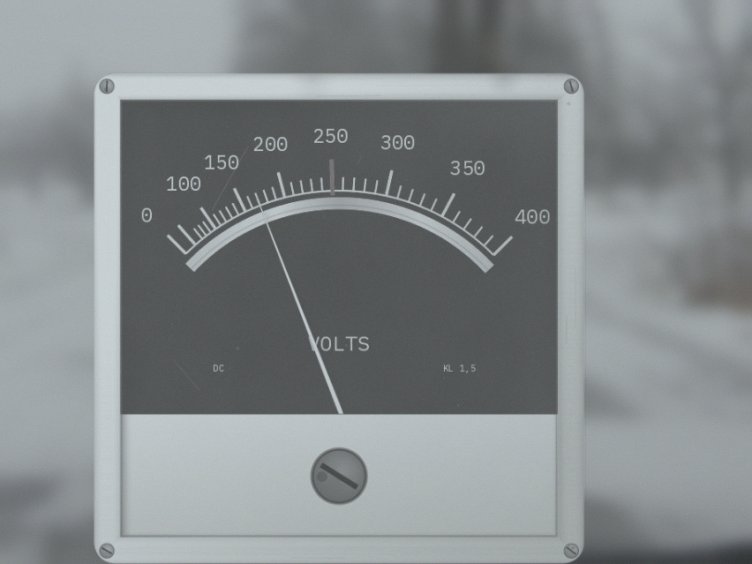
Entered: 170 V
